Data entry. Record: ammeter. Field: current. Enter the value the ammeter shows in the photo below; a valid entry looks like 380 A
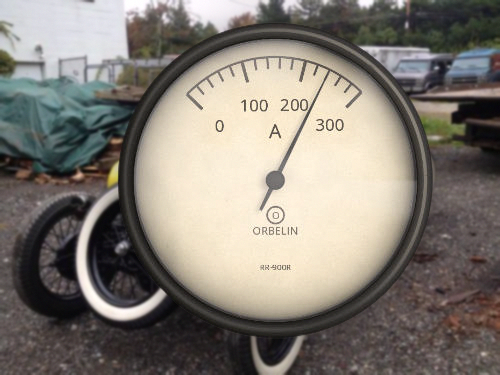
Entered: 240 A
